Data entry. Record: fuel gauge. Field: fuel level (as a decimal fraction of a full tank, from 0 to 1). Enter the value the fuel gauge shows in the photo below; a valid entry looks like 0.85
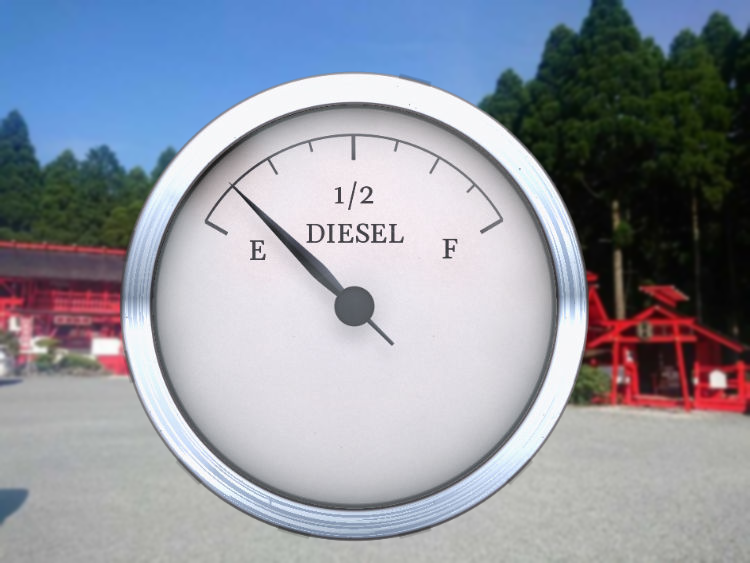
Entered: 0.125
